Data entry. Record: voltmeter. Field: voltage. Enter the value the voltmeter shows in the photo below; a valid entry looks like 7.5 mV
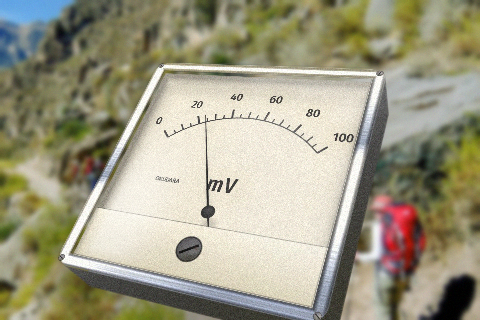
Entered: 25 mV
